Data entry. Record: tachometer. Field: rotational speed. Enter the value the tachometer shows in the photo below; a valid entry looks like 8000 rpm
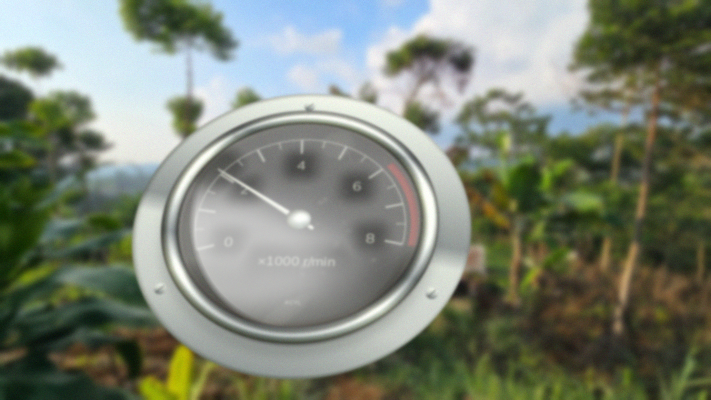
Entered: 2000 rpm
